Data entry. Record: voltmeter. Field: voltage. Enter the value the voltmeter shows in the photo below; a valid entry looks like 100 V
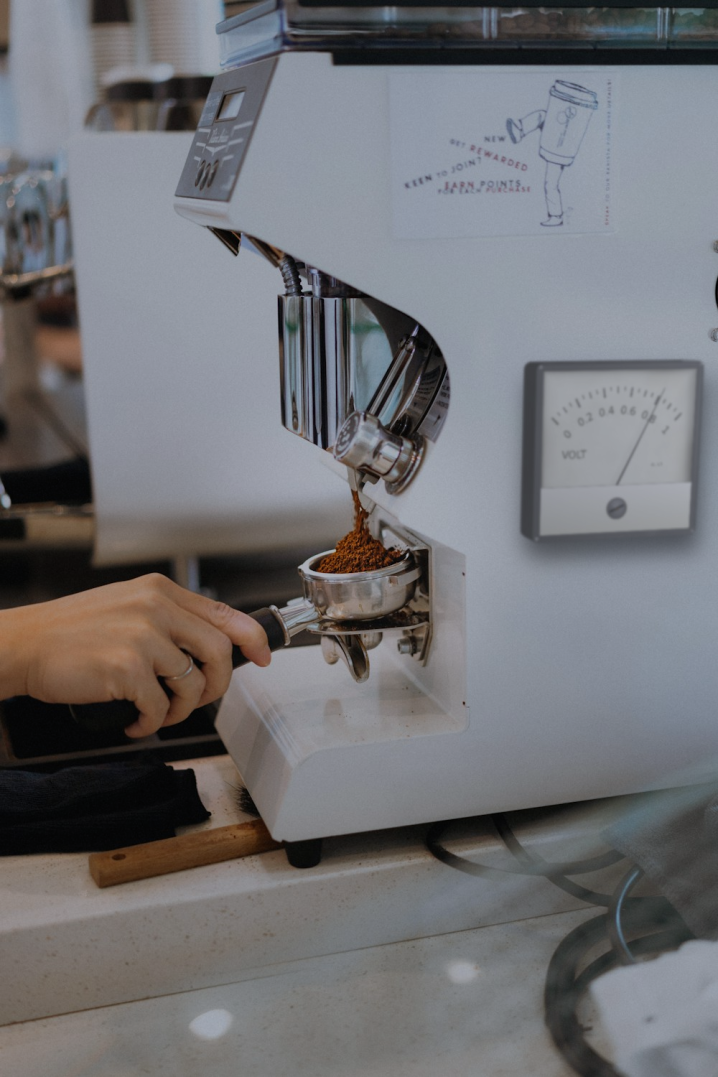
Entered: 0.8 V
